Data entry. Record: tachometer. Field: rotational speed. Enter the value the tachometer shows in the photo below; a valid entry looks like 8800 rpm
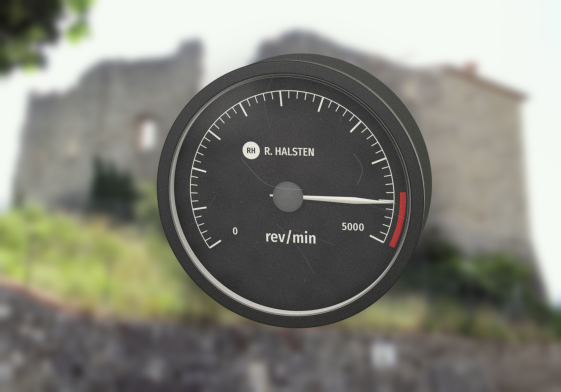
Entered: 4500 rpm
